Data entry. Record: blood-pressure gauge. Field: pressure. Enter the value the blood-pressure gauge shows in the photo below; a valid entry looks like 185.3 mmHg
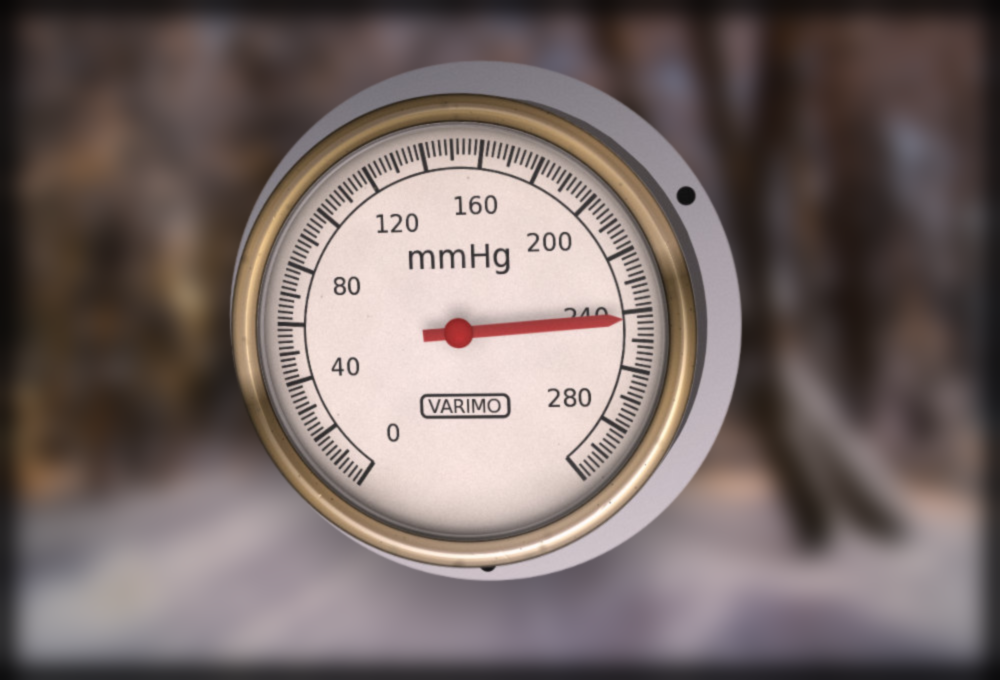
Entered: 242 mmHg
